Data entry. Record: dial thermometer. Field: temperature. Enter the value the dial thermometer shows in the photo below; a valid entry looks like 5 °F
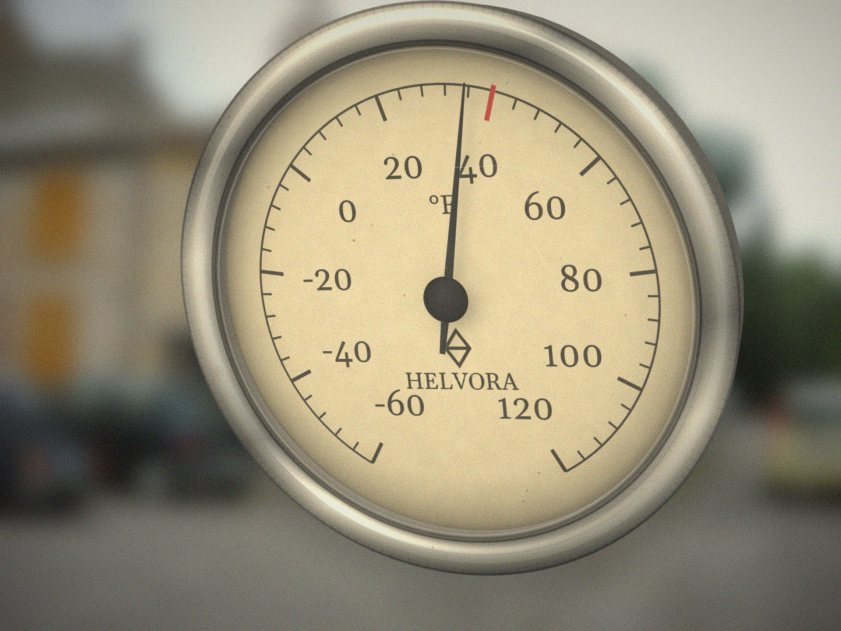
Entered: 36 °F
